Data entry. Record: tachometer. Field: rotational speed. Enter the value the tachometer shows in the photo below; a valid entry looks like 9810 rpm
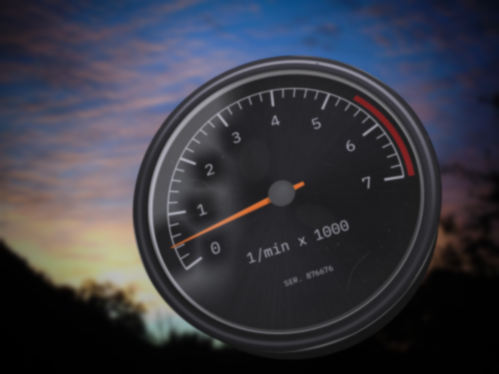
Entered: 400 rpm
